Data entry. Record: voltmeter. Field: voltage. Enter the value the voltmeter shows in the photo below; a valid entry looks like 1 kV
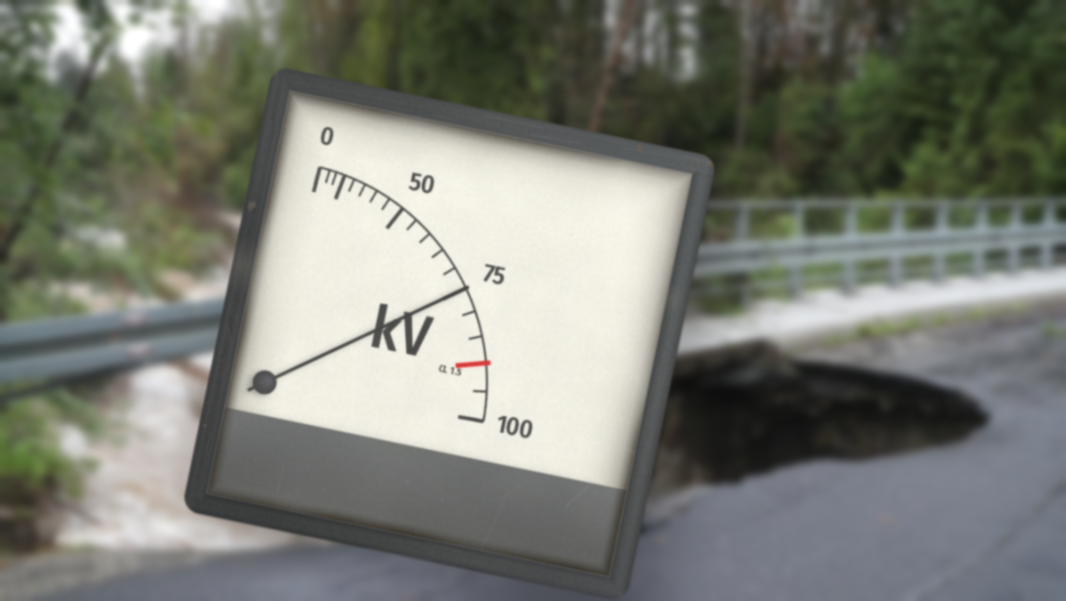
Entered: 75 kV
